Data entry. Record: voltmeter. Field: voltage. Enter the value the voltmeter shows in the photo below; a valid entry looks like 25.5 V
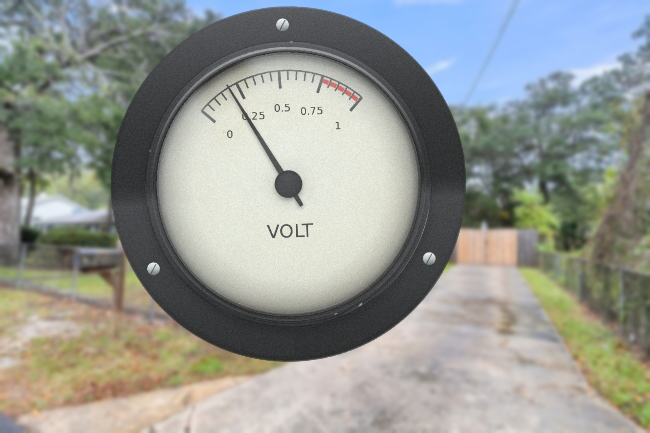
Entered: 0.2 V
